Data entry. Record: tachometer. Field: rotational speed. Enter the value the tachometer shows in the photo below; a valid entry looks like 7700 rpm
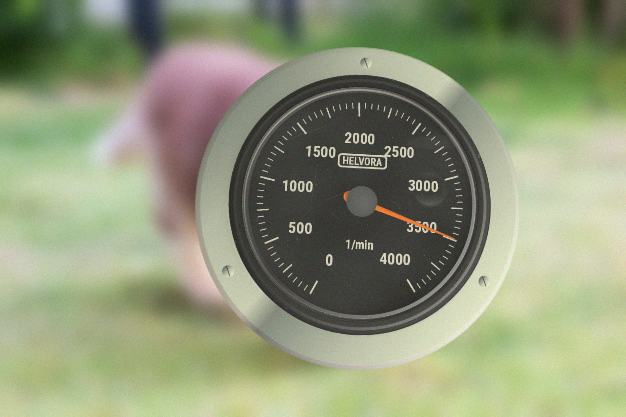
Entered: 3500 rpm
